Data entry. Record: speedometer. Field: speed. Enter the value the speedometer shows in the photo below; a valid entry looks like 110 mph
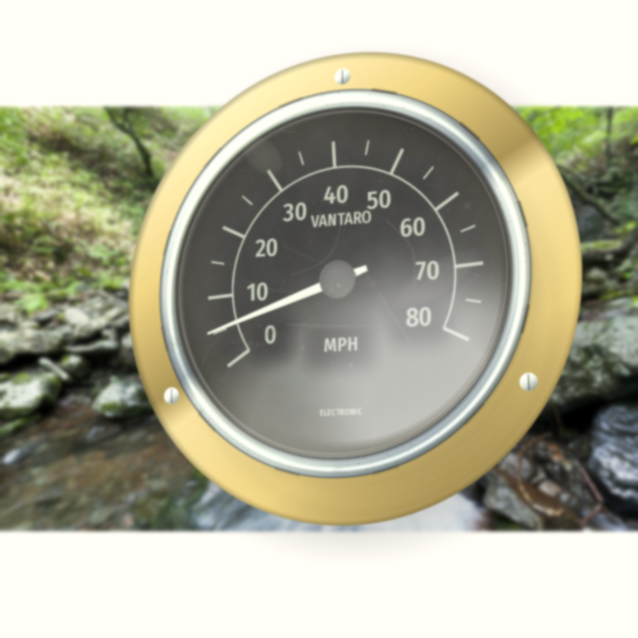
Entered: 5 mph
